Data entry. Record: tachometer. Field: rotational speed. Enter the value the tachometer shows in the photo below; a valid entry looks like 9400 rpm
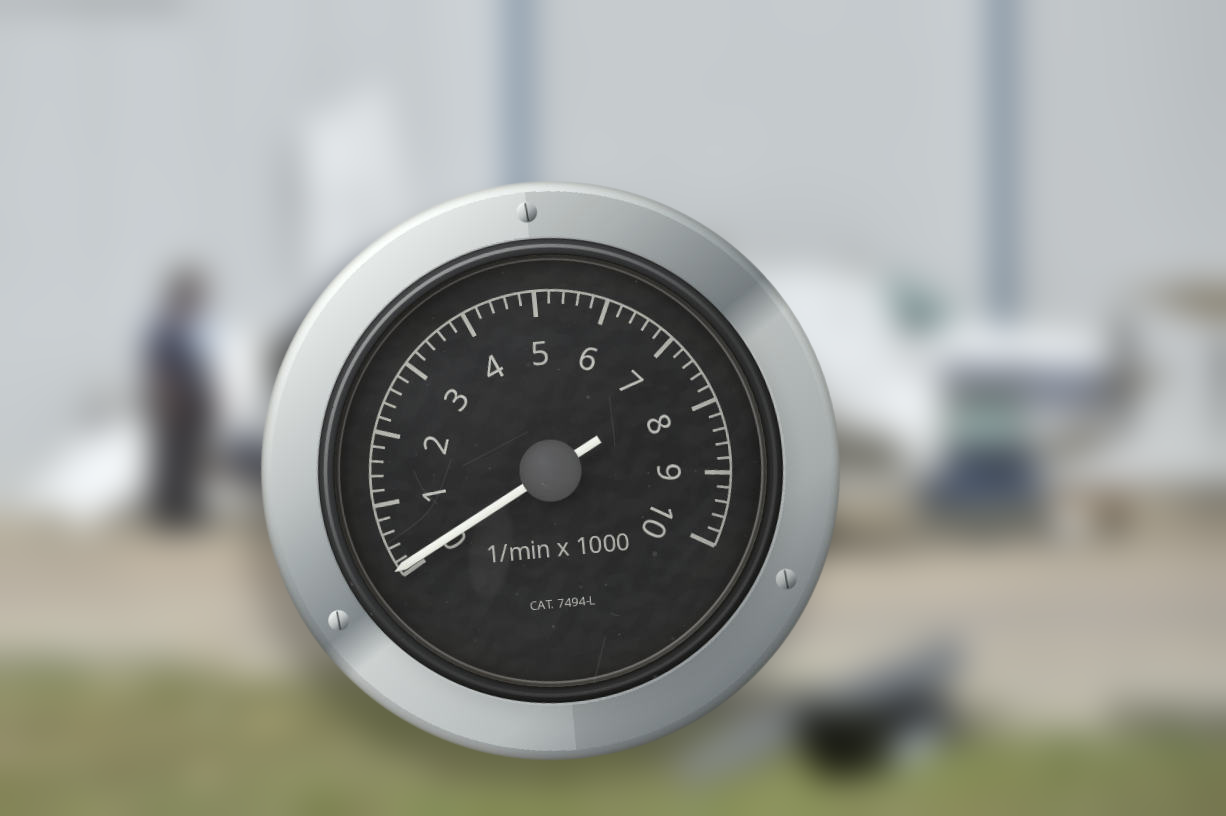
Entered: 100 rpm
